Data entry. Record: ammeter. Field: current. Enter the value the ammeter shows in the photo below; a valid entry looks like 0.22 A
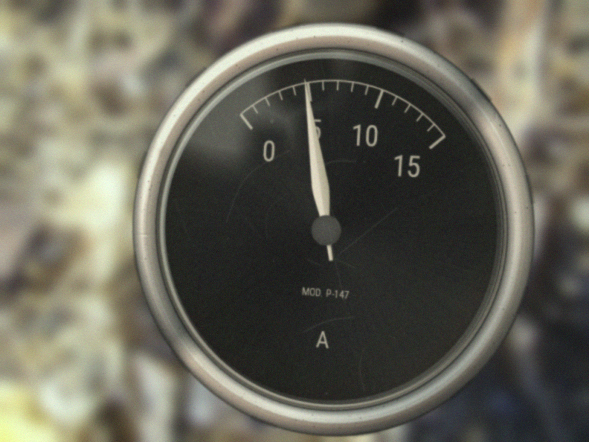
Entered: 5 A
